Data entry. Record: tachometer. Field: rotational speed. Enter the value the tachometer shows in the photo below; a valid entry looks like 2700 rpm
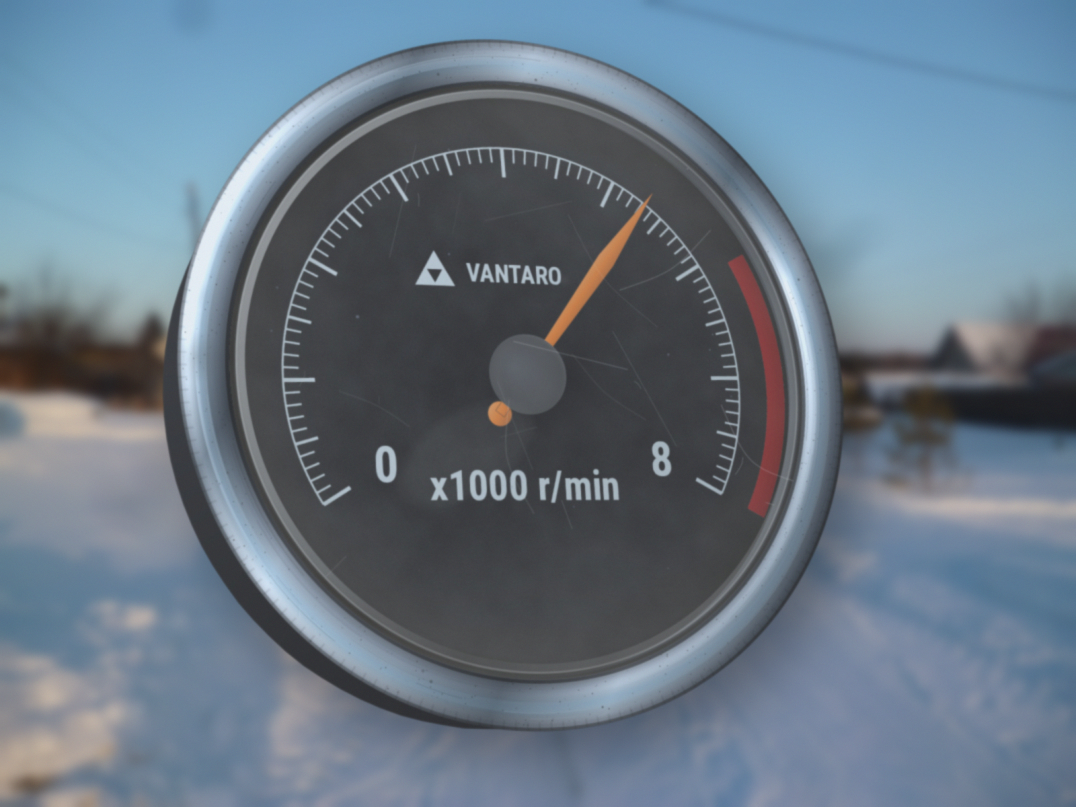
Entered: 5300 rpm
